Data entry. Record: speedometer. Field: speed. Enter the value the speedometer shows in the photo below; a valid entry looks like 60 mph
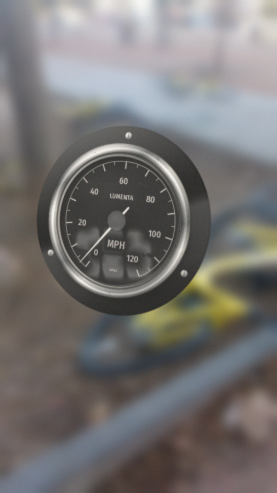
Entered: 2.5 mph
